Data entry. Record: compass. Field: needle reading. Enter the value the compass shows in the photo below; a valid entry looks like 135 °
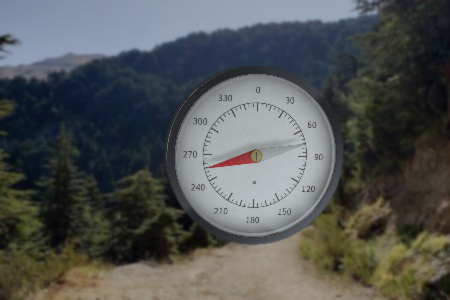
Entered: 255 °
